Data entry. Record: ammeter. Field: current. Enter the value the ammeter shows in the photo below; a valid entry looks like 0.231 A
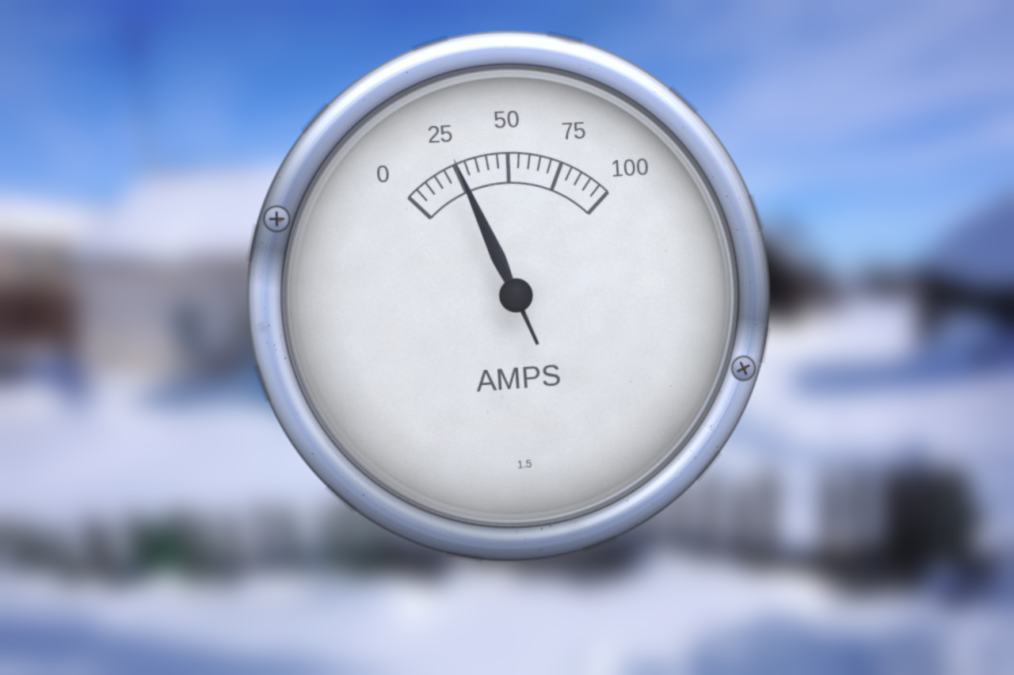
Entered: 25 A
